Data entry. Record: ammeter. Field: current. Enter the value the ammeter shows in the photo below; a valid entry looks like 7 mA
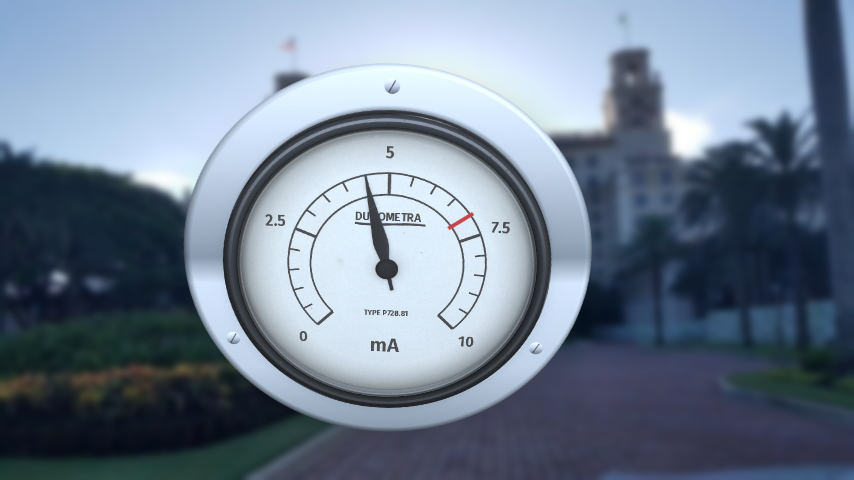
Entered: 4.5 mA
